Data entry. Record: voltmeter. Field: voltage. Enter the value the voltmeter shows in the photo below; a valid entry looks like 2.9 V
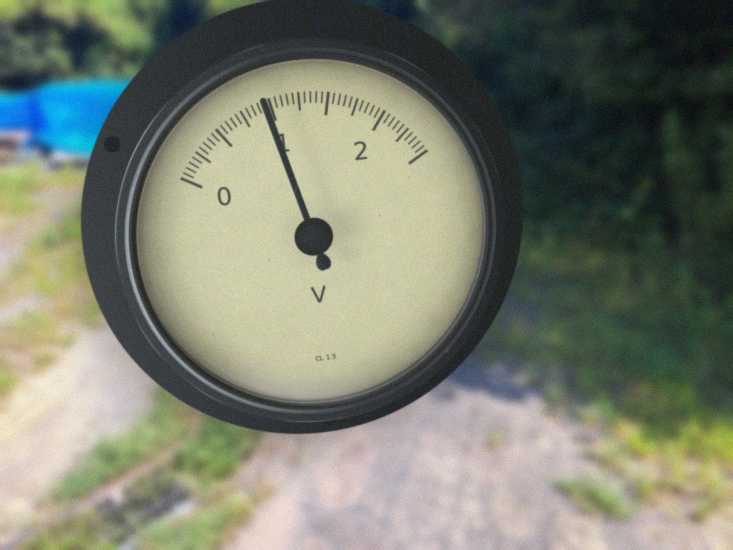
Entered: 0.95 V
